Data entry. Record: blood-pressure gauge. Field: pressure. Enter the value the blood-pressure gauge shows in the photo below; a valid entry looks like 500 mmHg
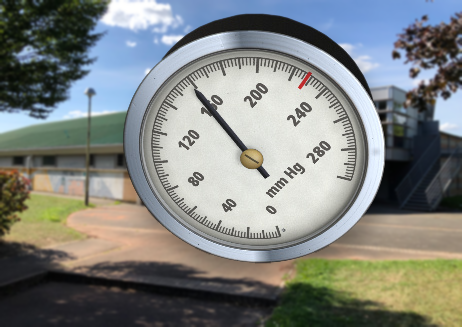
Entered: 160 mmHg
